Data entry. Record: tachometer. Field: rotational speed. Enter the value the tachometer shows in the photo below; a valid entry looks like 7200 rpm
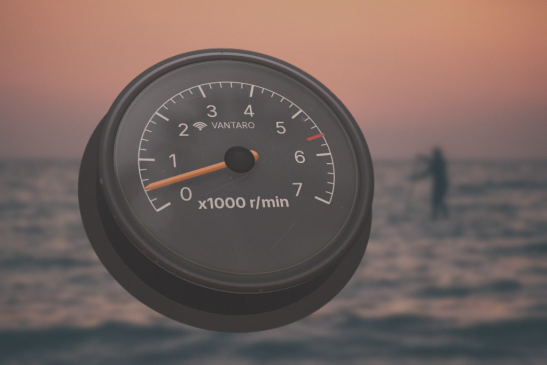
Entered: 400 rpm
